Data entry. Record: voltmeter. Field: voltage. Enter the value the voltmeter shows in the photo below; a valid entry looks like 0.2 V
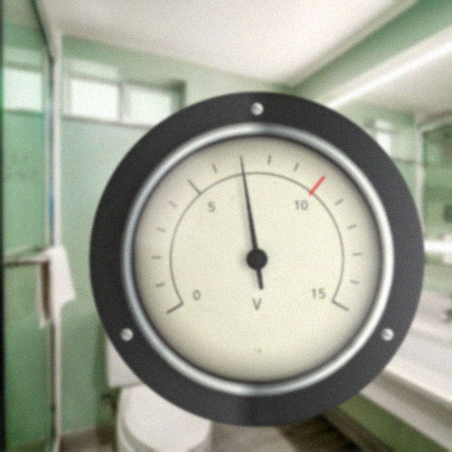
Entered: 7 V
